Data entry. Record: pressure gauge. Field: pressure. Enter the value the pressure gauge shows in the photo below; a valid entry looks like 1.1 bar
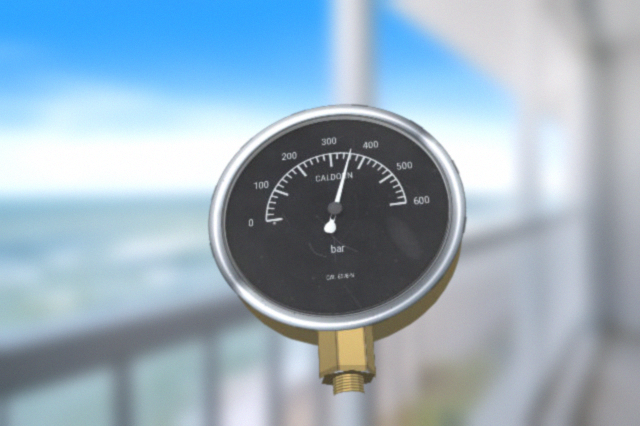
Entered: 360 bar
